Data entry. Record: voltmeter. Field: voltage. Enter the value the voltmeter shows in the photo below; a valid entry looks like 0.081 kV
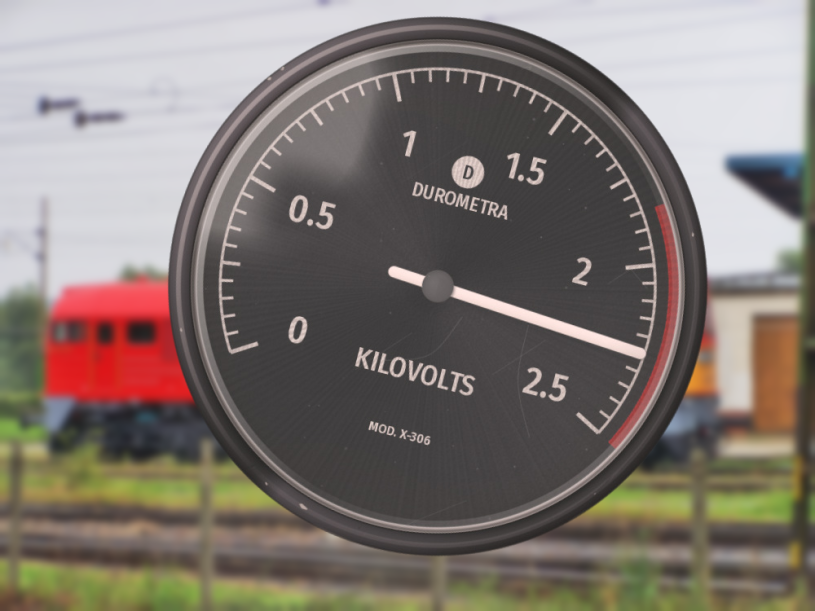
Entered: 2.25 kV
